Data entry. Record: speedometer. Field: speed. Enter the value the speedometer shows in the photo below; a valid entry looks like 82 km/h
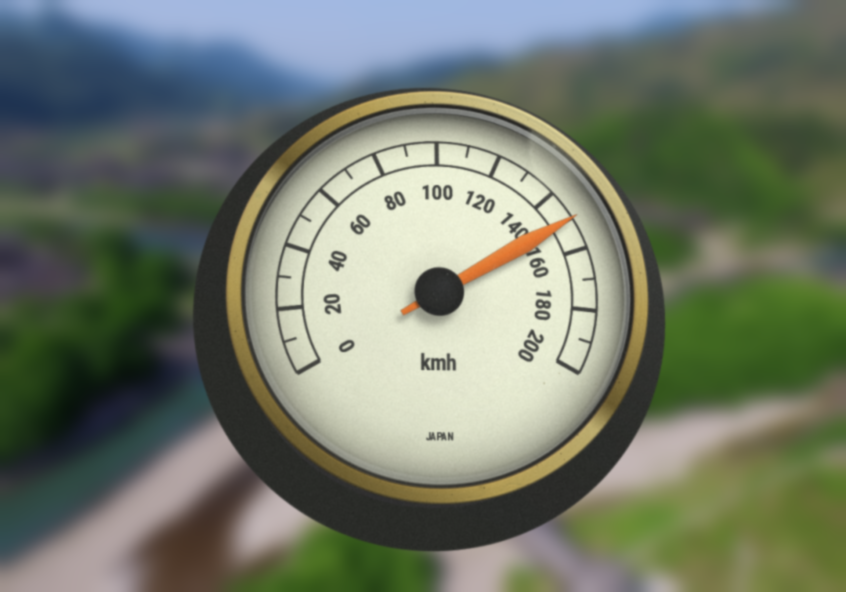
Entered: 150 km/h
